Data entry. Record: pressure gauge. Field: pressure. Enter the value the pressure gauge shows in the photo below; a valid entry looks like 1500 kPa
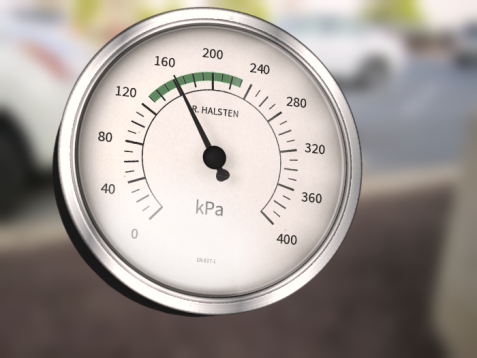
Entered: 160 kPa
